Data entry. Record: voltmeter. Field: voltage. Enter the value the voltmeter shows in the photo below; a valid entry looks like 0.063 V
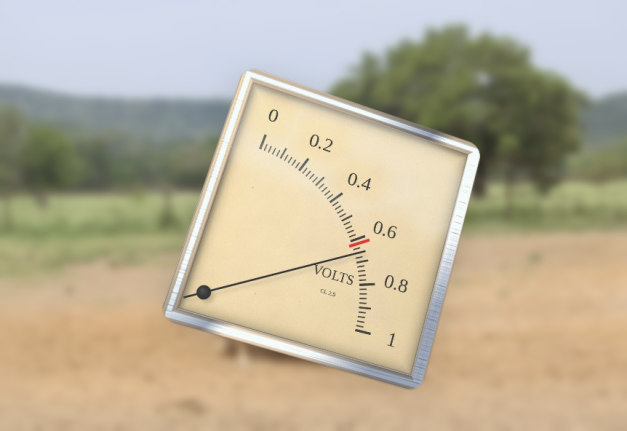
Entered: 0.66 V
